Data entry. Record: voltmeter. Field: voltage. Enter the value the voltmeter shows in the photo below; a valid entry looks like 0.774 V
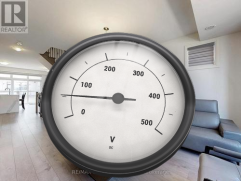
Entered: 50 V
